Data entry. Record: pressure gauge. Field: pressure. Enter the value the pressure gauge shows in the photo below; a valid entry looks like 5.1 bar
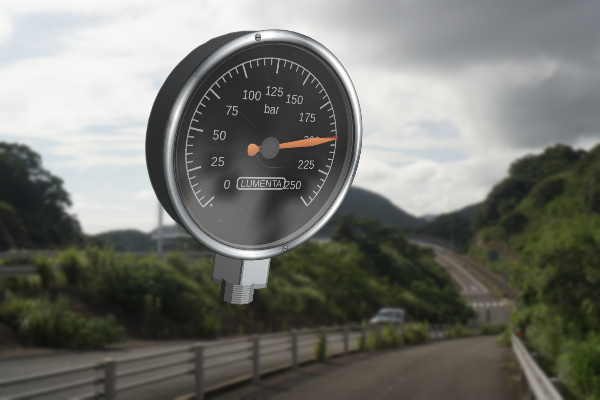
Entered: 200 bar
